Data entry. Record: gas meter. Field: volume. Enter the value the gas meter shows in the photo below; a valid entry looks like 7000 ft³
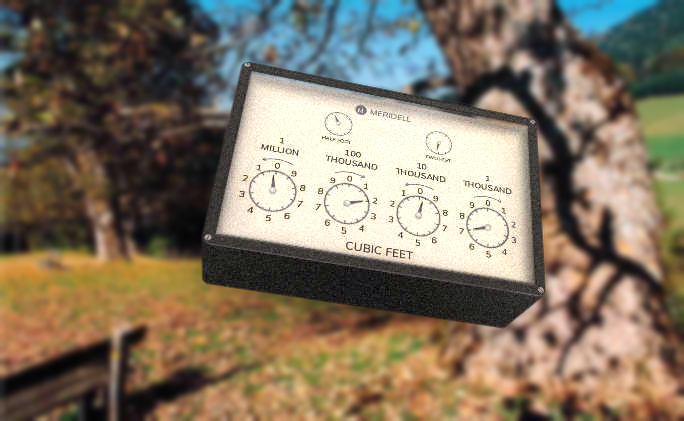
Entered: 19700 ft³
